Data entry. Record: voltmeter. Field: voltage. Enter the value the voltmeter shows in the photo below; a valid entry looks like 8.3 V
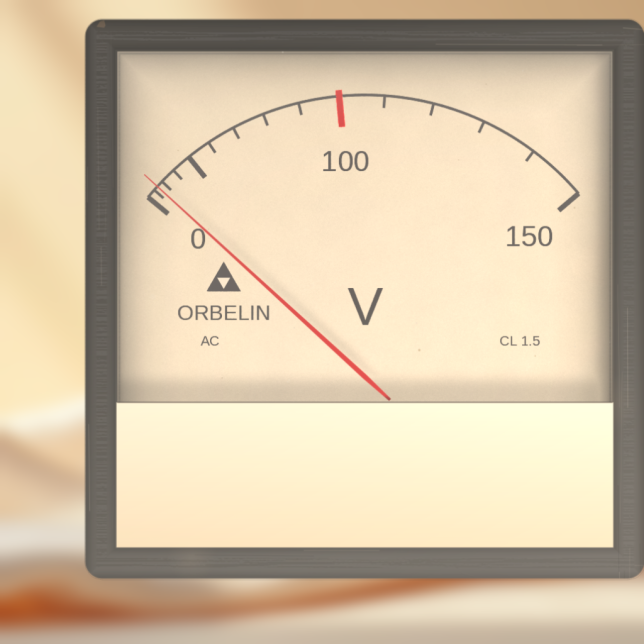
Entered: 25 V
